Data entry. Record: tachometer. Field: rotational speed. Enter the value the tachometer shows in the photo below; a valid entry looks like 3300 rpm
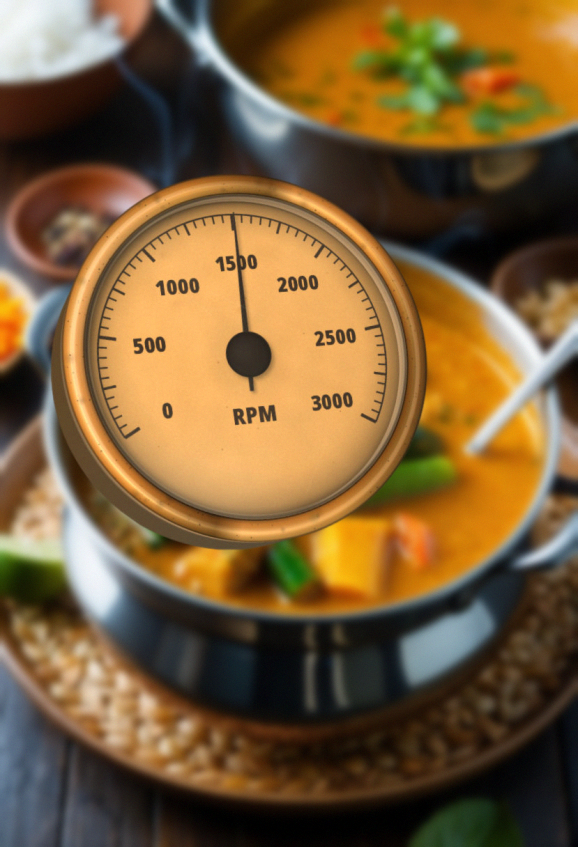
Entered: 1500 rpm
